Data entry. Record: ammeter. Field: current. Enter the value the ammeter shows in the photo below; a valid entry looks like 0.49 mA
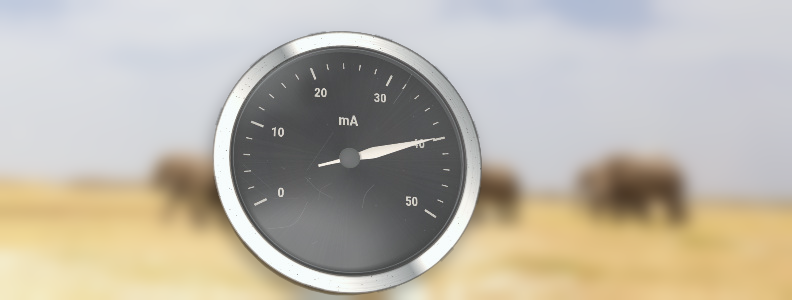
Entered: 40 mA
